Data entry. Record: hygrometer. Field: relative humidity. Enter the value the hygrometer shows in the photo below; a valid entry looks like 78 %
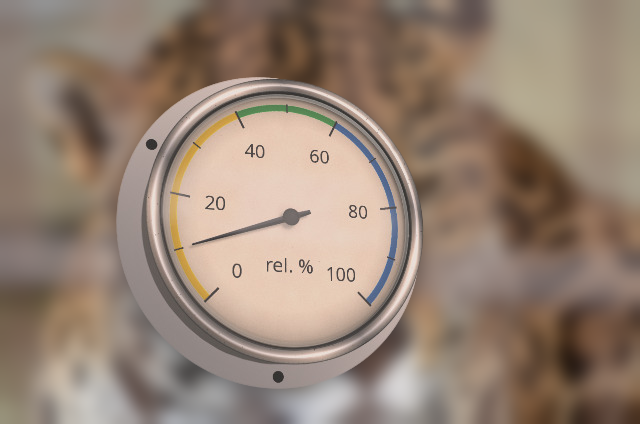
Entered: 10 %
